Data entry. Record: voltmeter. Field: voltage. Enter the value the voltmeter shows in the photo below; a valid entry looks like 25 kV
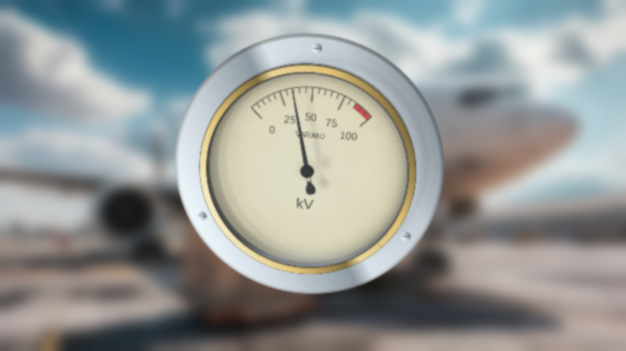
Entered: 35 kV
